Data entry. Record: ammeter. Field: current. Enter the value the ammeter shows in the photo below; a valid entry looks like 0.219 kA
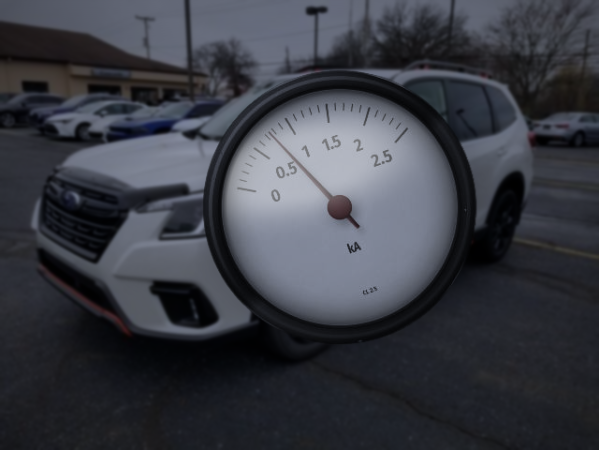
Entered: 0.75 kA
